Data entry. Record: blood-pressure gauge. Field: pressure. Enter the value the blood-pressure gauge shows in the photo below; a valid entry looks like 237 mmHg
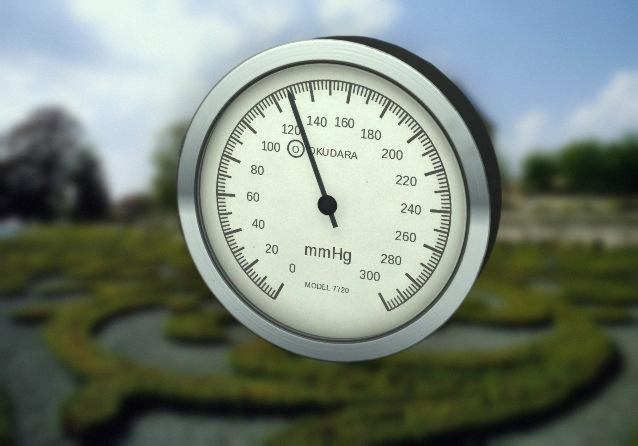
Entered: 130 mmHg
